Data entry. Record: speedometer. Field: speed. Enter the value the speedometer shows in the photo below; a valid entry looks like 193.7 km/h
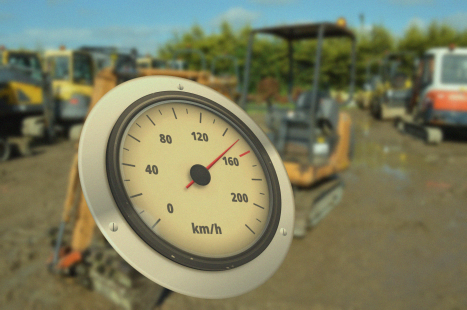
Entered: 150 km/h
